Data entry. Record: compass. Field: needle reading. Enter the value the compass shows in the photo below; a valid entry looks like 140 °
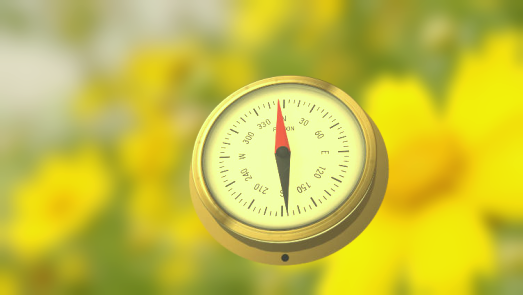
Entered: 355 °
